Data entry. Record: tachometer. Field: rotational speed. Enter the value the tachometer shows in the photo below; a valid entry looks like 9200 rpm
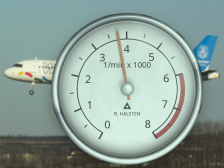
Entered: 3750 rpm
